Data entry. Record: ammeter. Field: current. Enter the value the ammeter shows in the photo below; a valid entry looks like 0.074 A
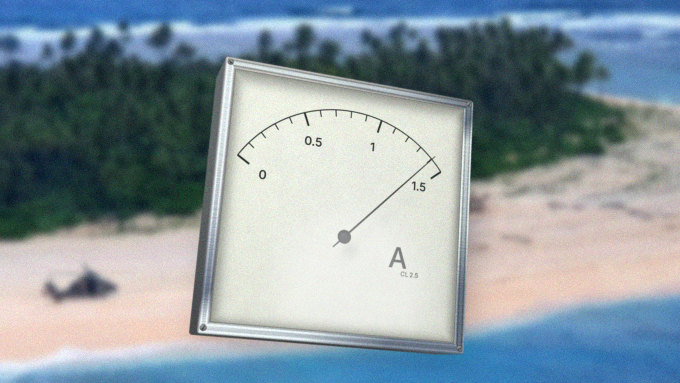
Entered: 1.4 A
